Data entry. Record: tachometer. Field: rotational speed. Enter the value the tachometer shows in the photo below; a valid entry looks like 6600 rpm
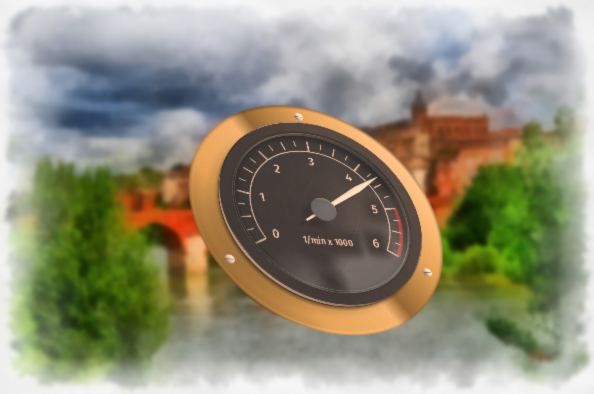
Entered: 4375 rpm
